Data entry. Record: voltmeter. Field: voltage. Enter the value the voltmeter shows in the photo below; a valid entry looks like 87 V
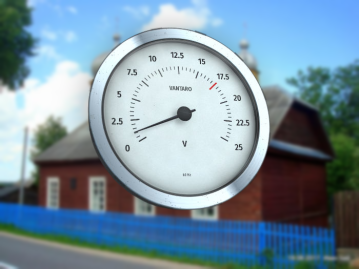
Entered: 1 V
